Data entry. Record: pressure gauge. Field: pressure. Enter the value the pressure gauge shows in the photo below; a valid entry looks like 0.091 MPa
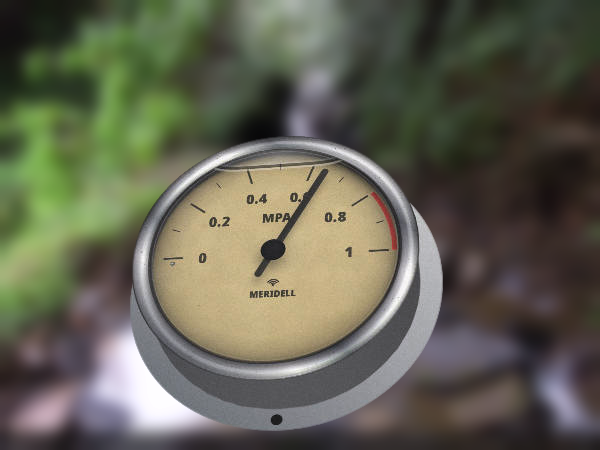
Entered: 0.65 MPa
